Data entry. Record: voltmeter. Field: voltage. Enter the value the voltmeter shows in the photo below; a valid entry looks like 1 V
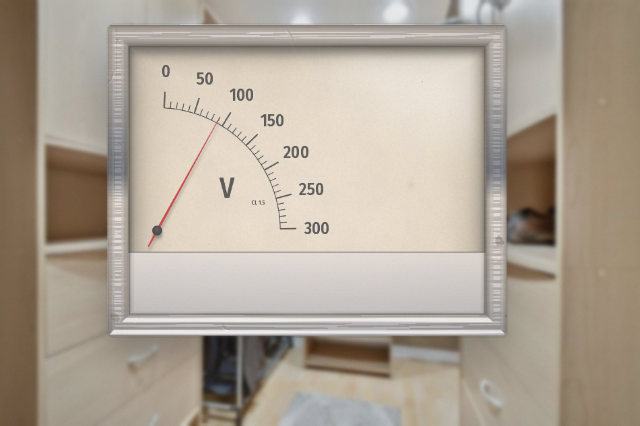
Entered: 90 V
